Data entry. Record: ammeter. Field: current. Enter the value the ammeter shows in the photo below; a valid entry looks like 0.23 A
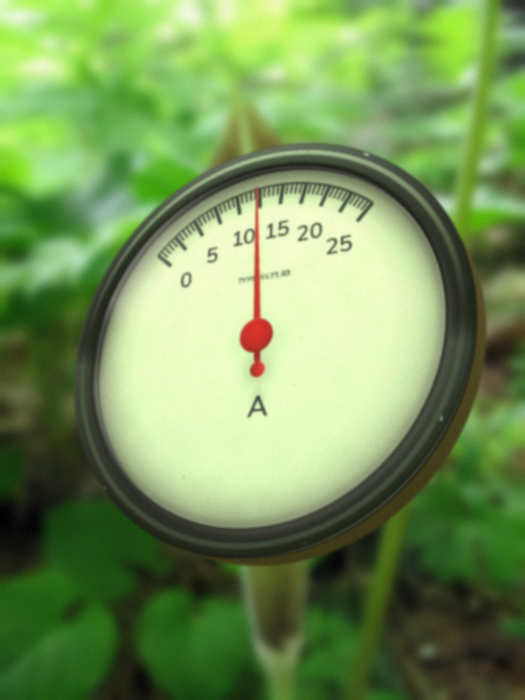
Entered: 12.5 A
